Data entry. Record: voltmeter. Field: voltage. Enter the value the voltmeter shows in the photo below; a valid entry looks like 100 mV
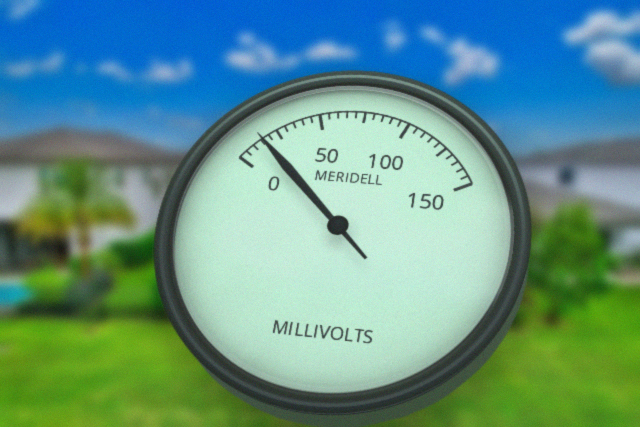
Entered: 15 mV
